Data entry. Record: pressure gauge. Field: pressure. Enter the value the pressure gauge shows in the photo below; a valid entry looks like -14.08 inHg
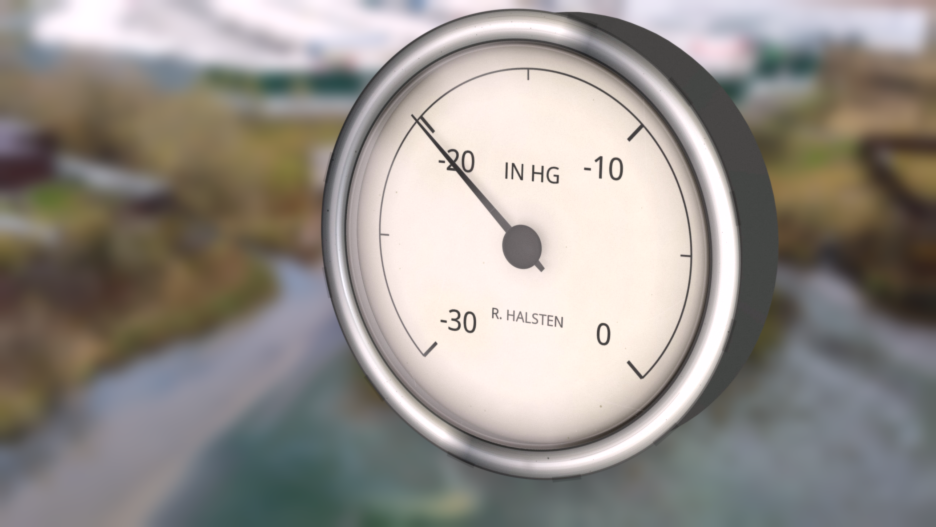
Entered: -20 inHg
